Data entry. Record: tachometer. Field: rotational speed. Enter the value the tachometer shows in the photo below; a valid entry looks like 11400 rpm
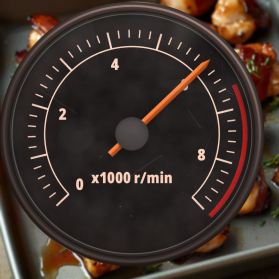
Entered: 6000 rpm
